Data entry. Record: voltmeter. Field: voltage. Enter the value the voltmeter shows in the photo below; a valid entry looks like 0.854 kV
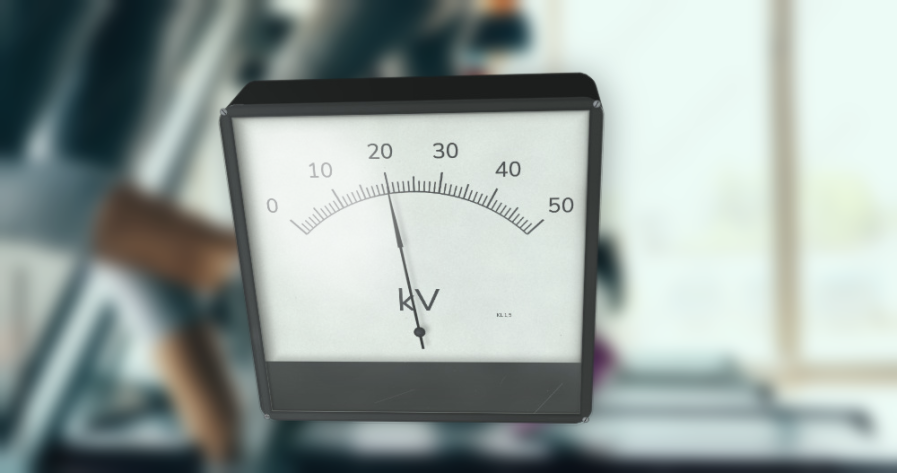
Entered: 20 kV
